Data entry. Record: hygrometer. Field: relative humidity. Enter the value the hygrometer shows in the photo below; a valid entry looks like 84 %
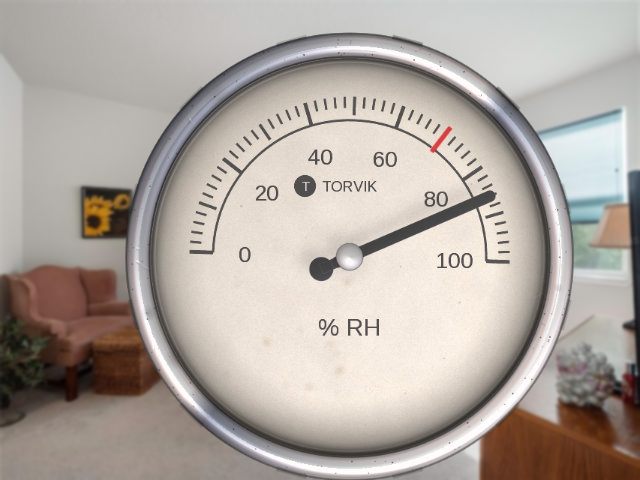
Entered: 86 %
